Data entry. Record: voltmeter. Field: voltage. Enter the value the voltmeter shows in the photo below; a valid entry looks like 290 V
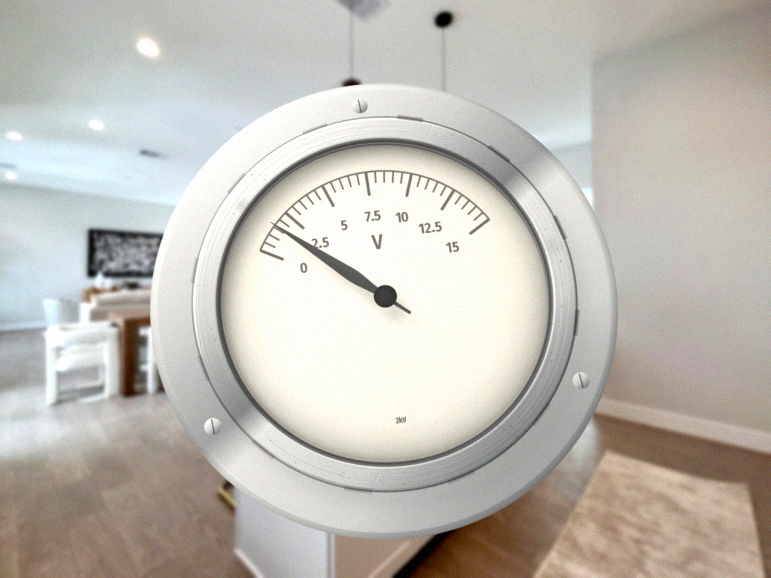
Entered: 1.5 V
